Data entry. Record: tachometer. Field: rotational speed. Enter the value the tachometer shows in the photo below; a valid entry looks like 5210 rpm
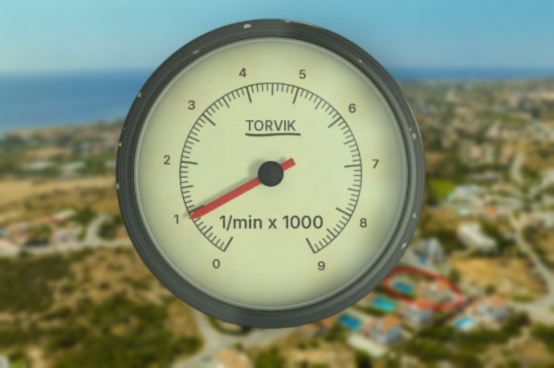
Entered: 900 rpm
